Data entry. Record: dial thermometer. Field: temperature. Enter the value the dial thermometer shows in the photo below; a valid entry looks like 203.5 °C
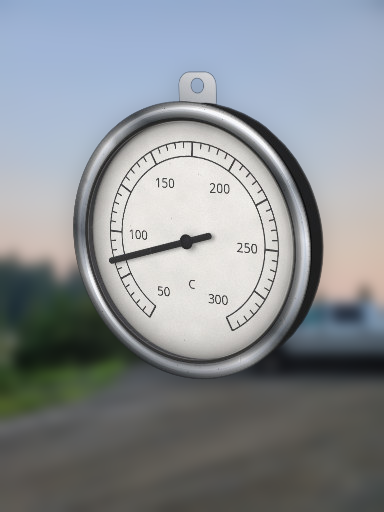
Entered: 85 °C
